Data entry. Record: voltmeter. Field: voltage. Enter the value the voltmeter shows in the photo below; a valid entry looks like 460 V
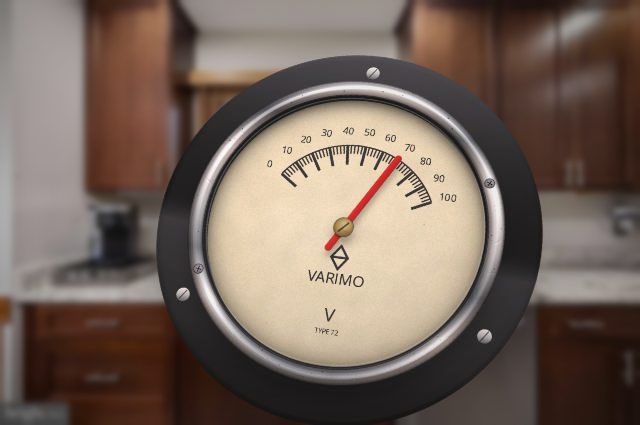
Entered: 70 V
